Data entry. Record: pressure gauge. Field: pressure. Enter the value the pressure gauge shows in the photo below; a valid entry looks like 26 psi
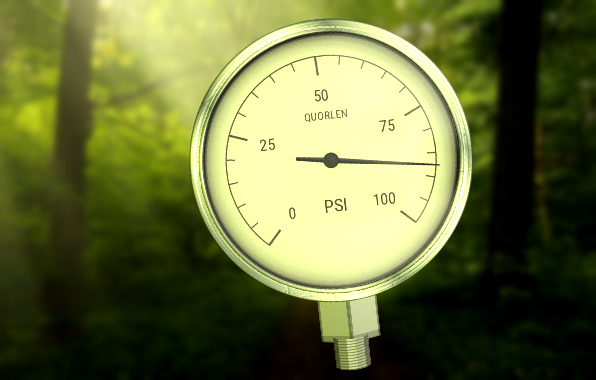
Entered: 87.5 psi
